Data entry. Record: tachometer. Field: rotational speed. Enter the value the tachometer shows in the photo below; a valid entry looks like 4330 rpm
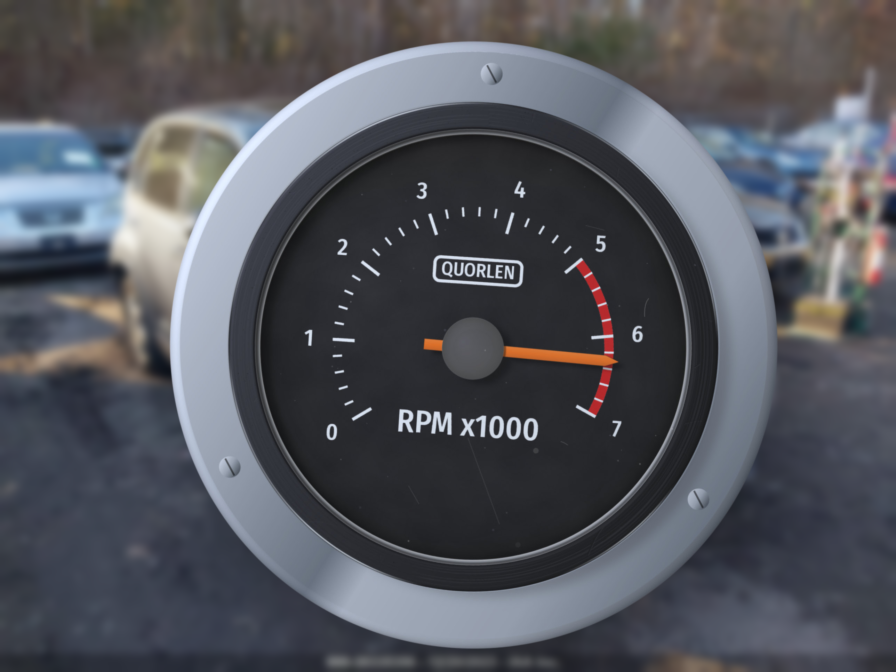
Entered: 6300 rpm
